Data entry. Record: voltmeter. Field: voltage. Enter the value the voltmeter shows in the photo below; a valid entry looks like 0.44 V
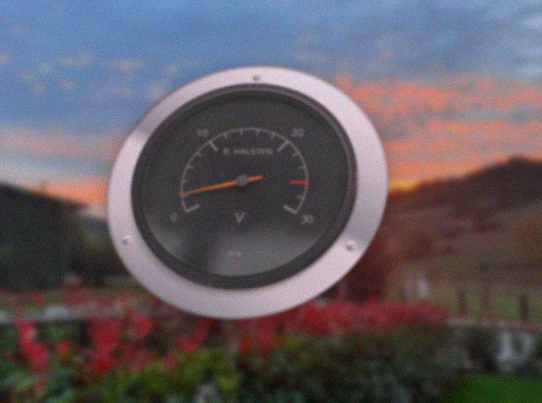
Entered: 2 V
